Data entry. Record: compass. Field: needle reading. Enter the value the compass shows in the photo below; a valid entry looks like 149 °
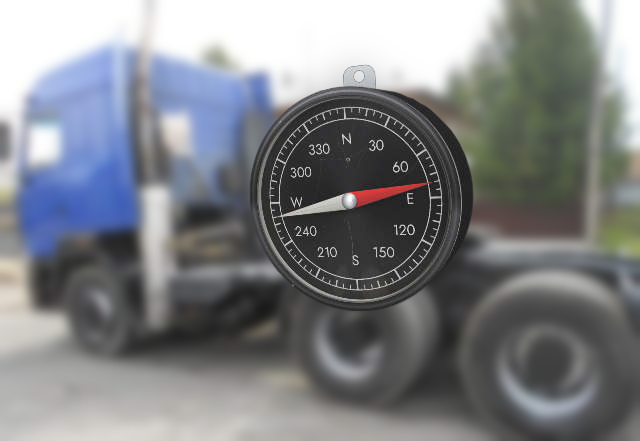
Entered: 80 °
